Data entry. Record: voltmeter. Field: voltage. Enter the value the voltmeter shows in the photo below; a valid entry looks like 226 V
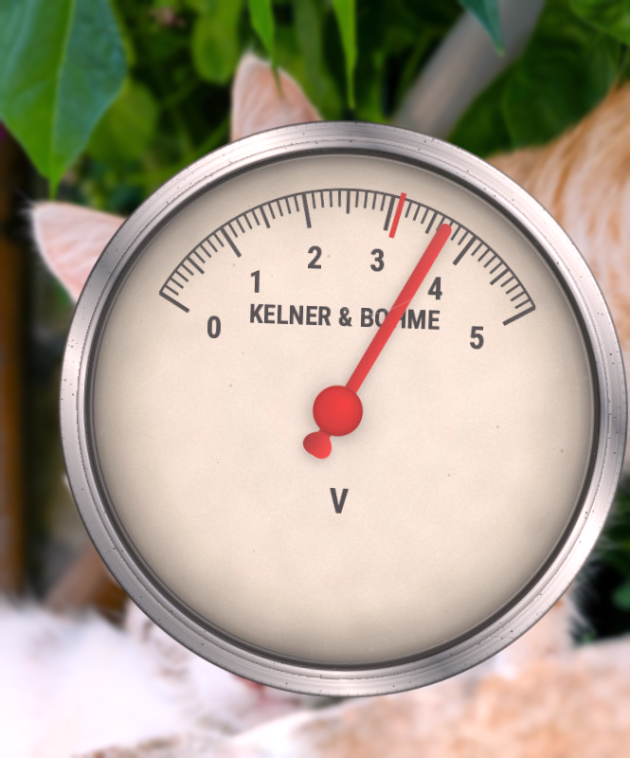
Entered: 3.7 V
